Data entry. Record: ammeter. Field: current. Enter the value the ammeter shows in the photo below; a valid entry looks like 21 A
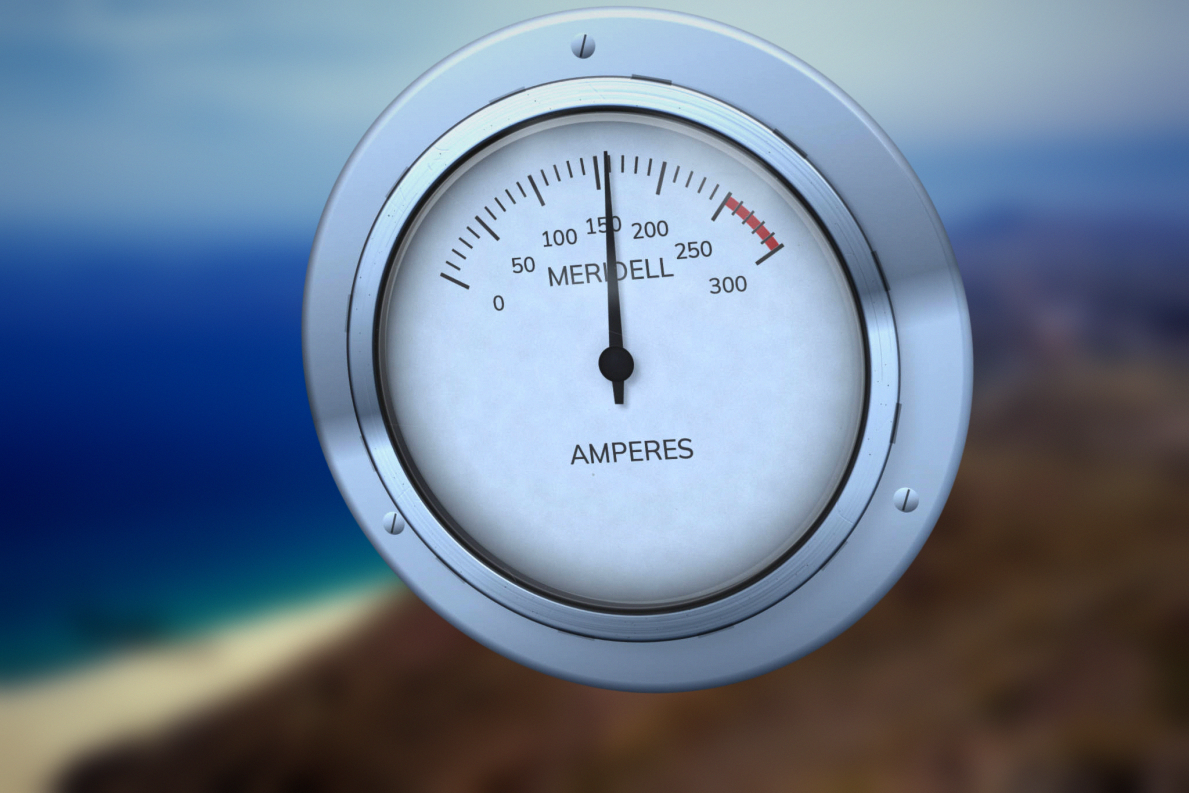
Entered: 160 A
